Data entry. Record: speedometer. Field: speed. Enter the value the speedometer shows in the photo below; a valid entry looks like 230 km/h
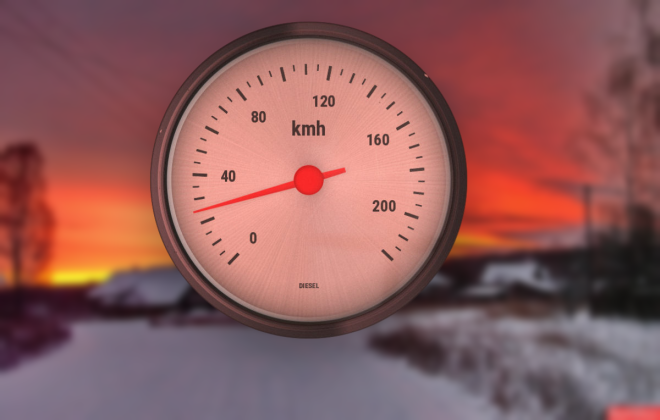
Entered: 25 km/h
